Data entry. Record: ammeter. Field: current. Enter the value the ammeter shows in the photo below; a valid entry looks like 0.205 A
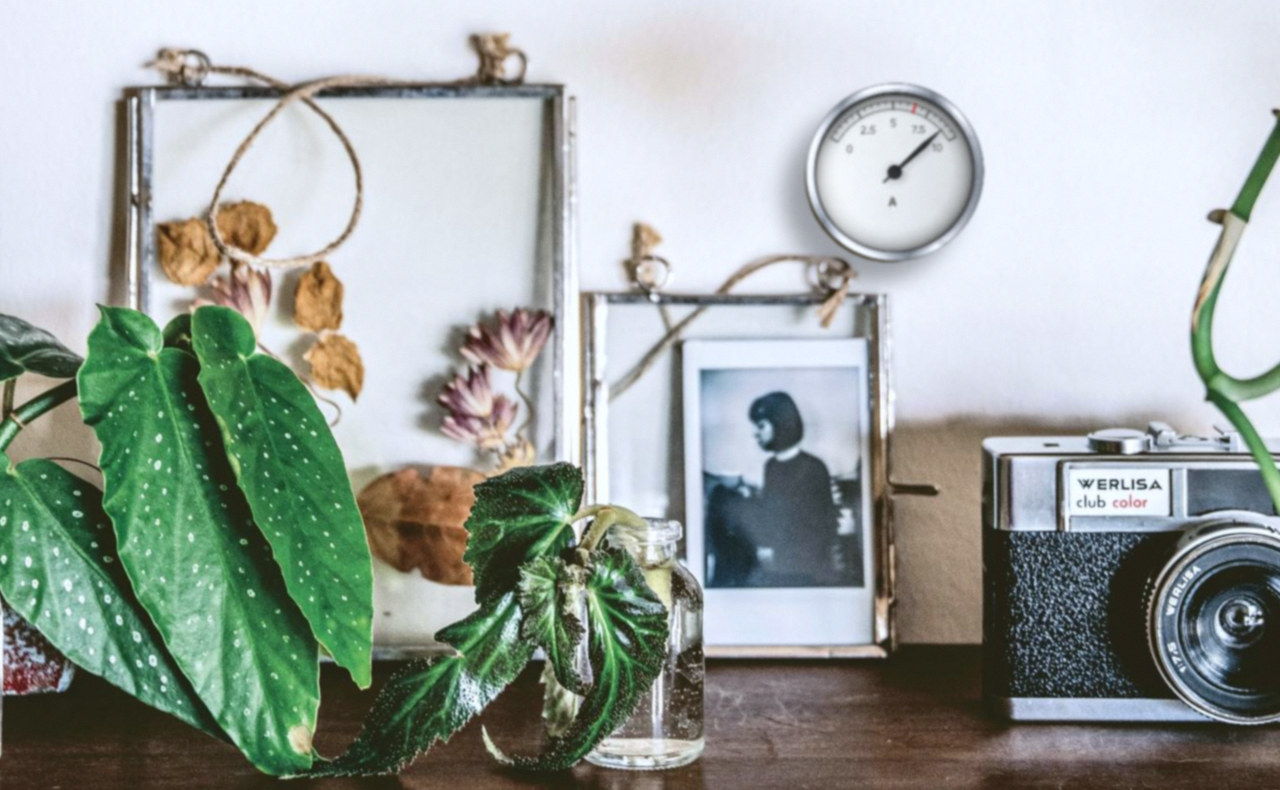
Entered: 9 A
